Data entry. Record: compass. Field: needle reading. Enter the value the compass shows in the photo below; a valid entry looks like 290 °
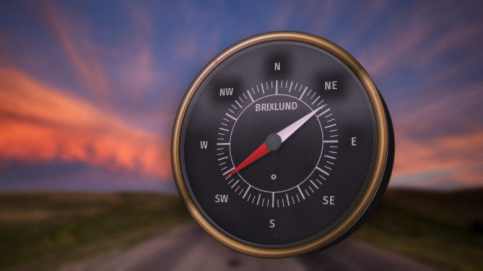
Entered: 235 °
